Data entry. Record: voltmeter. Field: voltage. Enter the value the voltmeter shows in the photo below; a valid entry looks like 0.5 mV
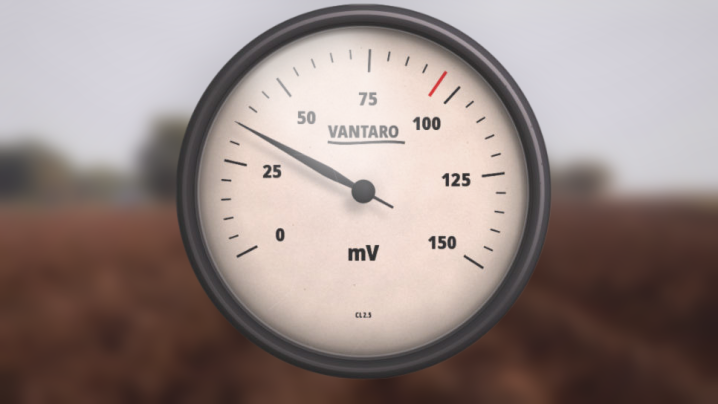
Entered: 35 mV
